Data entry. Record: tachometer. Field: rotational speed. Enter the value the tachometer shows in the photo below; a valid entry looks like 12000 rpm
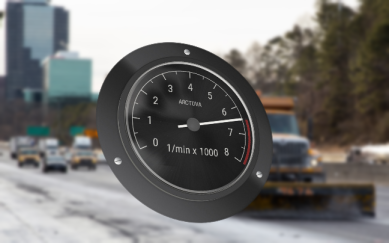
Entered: 6500 rpm
